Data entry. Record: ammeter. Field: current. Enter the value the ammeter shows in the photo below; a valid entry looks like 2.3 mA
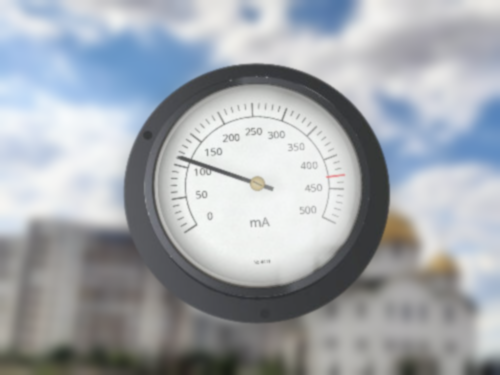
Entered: 110 mA
